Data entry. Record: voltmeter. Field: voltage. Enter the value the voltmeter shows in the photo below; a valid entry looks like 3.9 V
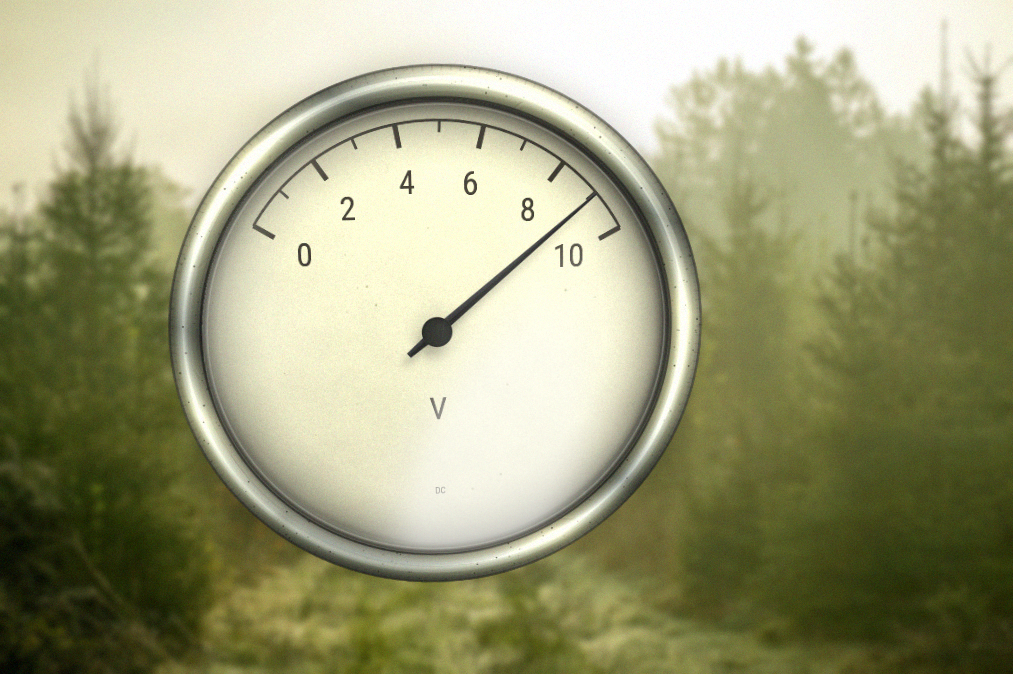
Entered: 9 V
